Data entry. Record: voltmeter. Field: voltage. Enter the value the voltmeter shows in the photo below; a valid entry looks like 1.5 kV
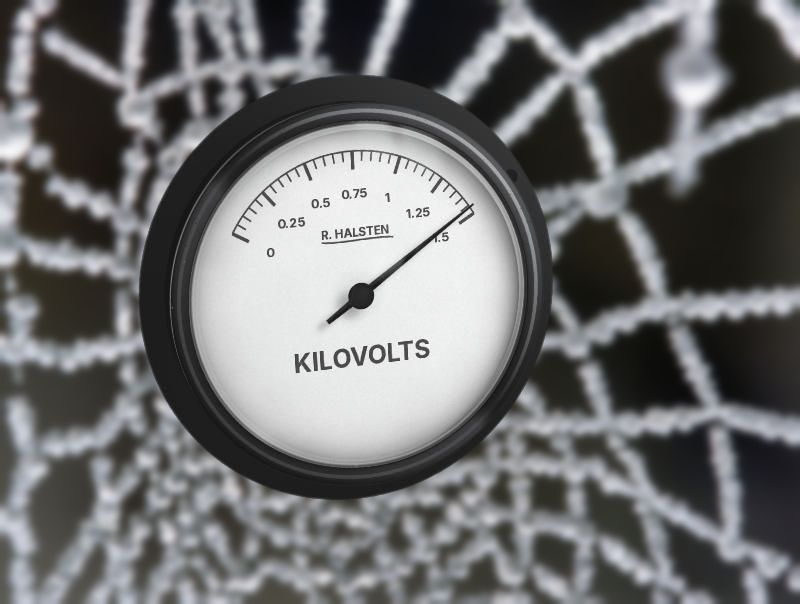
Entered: 1.45 kV
